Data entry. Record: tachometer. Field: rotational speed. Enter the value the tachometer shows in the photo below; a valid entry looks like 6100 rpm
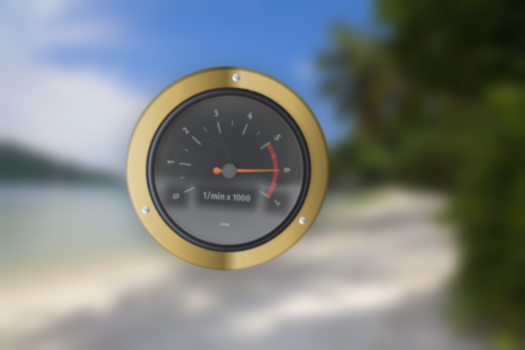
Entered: 6000 rpm
